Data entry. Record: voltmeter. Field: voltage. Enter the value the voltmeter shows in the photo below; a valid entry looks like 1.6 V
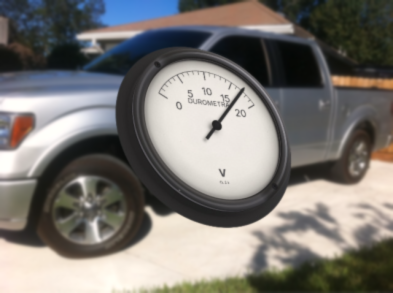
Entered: 17 V
